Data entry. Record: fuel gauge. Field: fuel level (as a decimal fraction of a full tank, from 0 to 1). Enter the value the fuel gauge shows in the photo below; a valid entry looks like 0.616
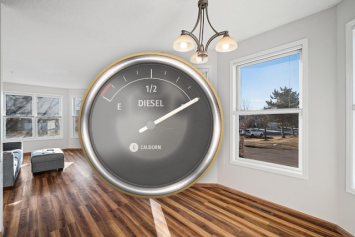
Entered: 1
